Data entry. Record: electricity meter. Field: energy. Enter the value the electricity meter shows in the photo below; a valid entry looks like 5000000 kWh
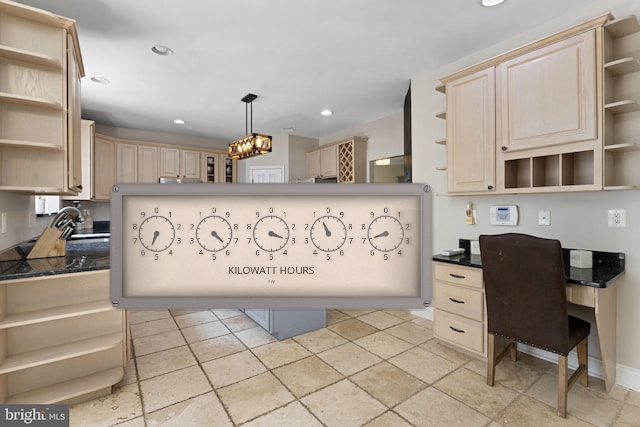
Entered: 56307 kWh
